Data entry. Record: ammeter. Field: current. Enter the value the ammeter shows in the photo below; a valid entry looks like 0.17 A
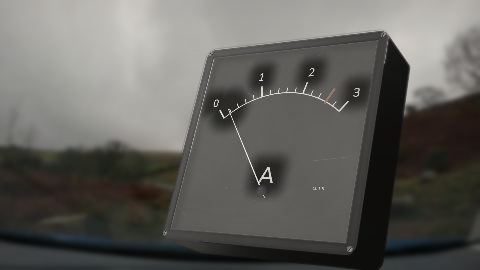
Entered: 0.2 A
